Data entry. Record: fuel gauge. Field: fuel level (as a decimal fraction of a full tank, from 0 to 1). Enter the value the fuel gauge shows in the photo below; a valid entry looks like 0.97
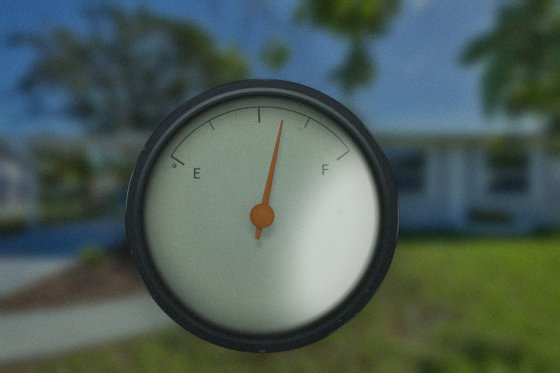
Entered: 0.625
